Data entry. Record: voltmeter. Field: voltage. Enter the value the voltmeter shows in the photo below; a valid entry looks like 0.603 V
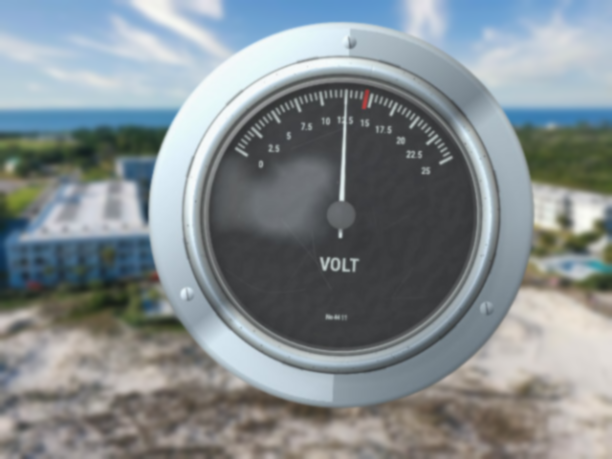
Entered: 12.5 V
